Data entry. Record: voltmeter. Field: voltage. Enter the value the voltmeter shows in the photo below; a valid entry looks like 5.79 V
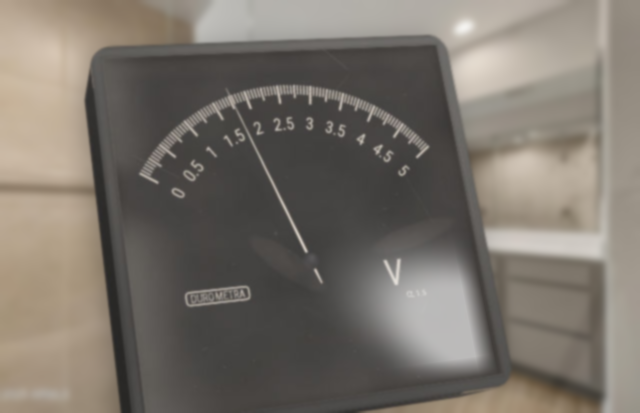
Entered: 1.75 V
